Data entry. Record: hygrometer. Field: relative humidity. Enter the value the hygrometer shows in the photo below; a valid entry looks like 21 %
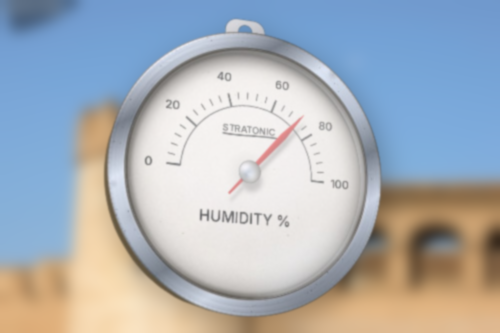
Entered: 72 %
